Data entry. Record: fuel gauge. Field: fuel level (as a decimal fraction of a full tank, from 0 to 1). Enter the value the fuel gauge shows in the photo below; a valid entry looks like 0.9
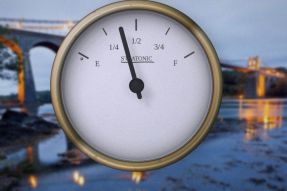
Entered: 0.375
